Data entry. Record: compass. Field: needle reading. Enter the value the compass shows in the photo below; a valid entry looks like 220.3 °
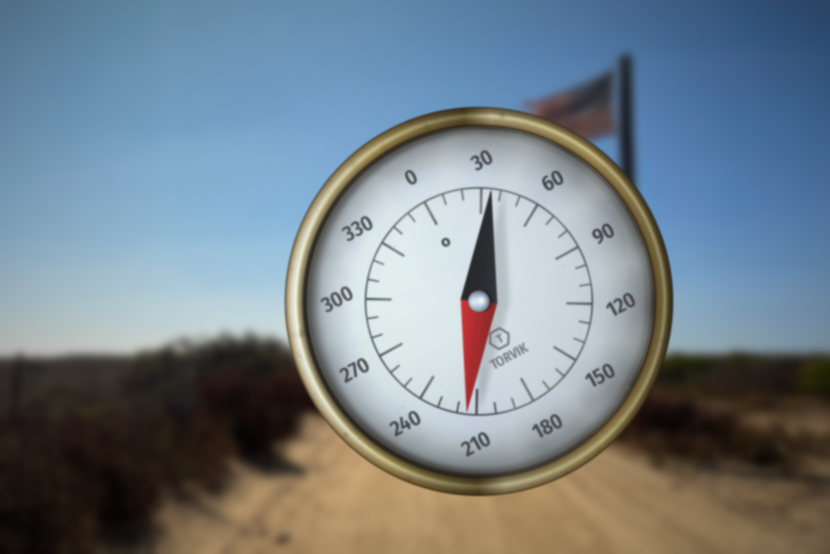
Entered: 215 °
